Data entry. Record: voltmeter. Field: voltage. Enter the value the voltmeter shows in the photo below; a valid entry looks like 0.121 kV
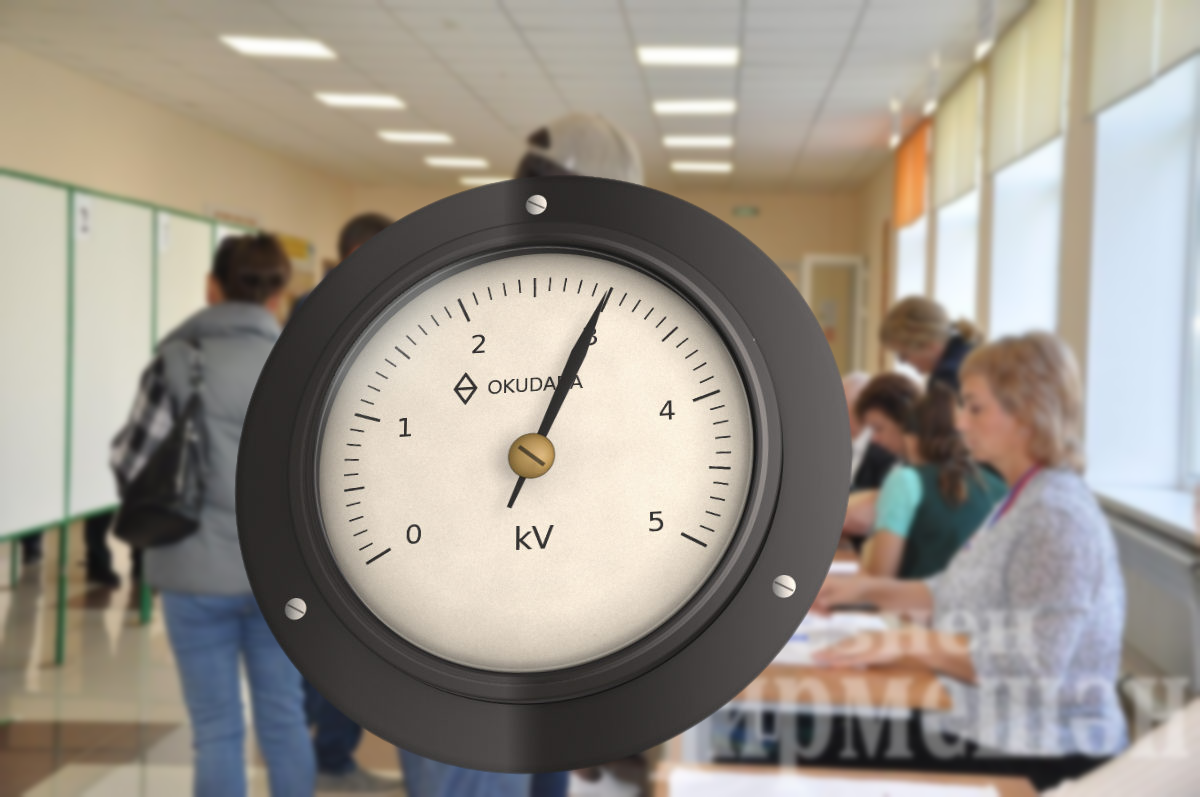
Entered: 3 kV
